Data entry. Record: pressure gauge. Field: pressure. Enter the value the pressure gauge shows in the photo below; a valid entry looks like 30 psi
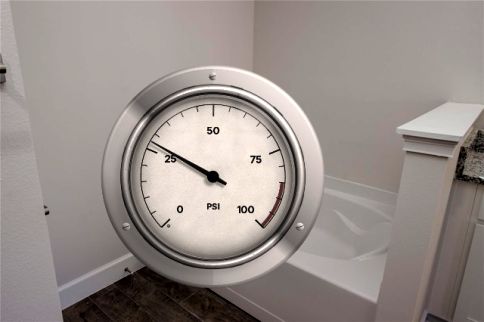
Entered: 27.5 psi
